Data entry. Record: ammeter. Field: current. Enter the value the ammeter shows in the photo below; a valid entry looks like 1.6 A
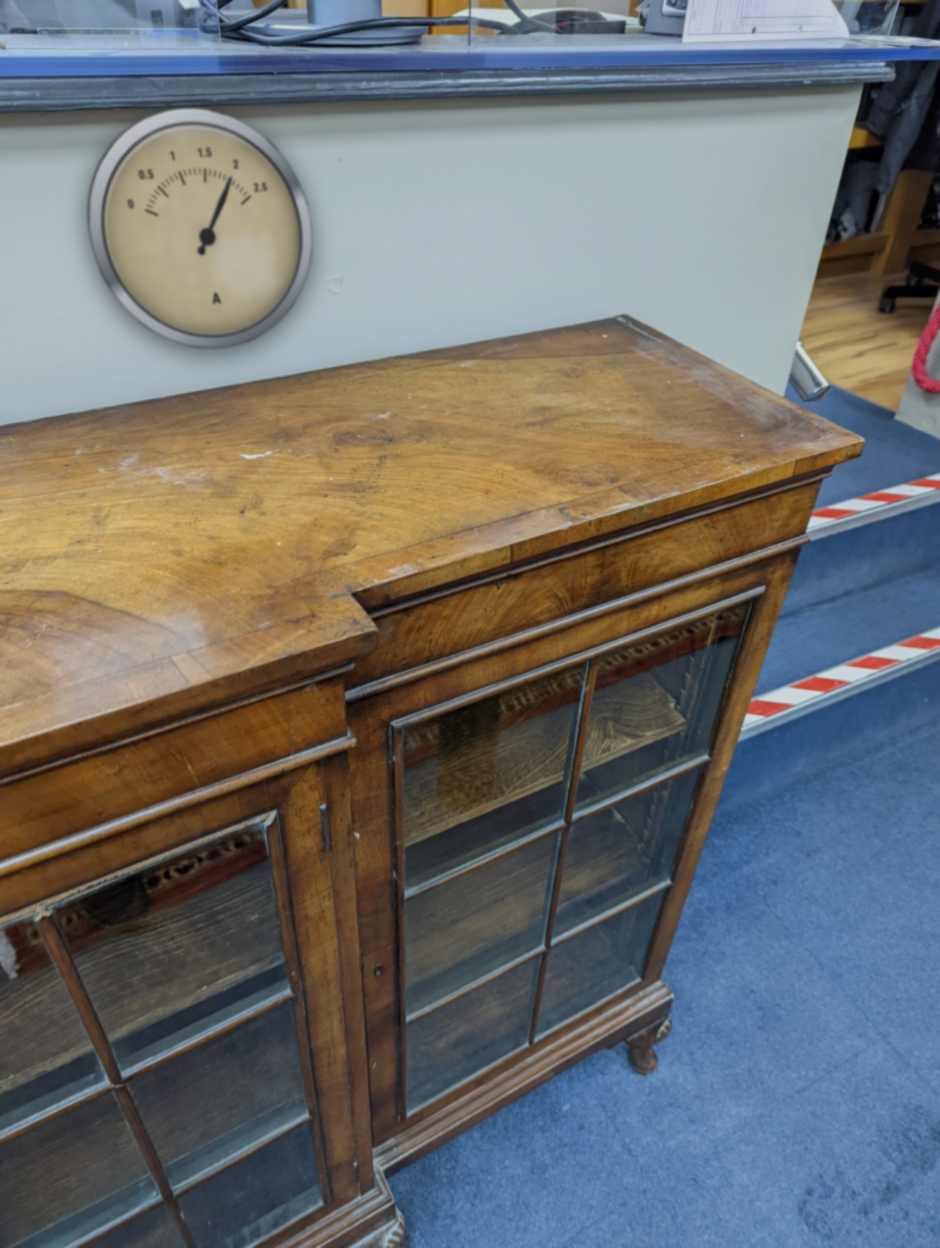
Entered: 2 A
